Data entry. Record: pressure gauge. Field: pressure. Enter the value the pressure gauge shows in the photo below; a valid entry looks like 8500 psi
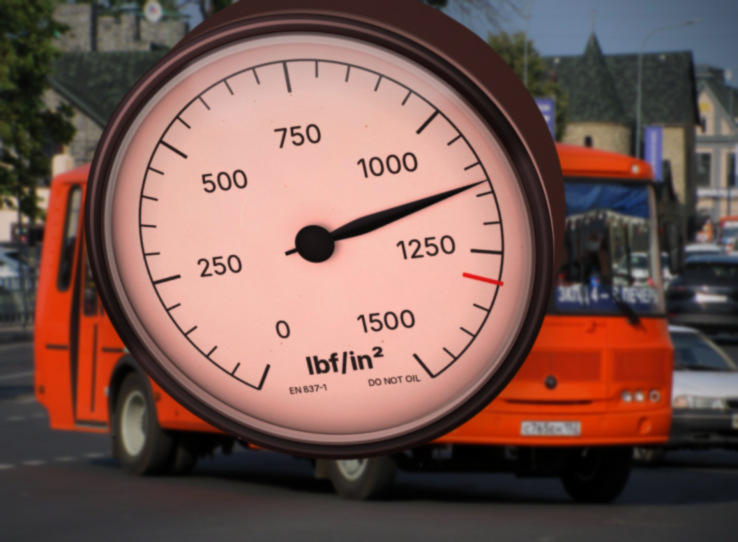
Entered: 1125 psi
